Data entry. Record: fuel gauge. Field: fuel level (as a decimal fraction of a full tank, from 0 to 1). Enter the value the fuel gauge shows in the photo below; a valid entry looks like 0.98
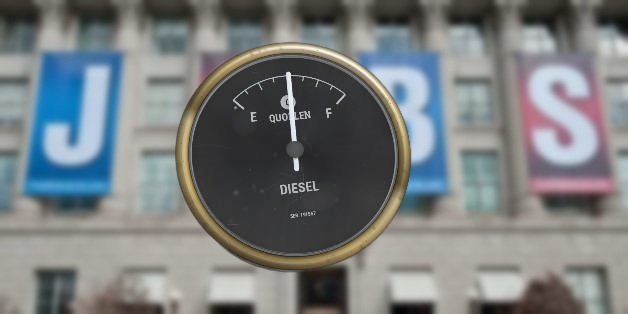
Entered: 0.5
